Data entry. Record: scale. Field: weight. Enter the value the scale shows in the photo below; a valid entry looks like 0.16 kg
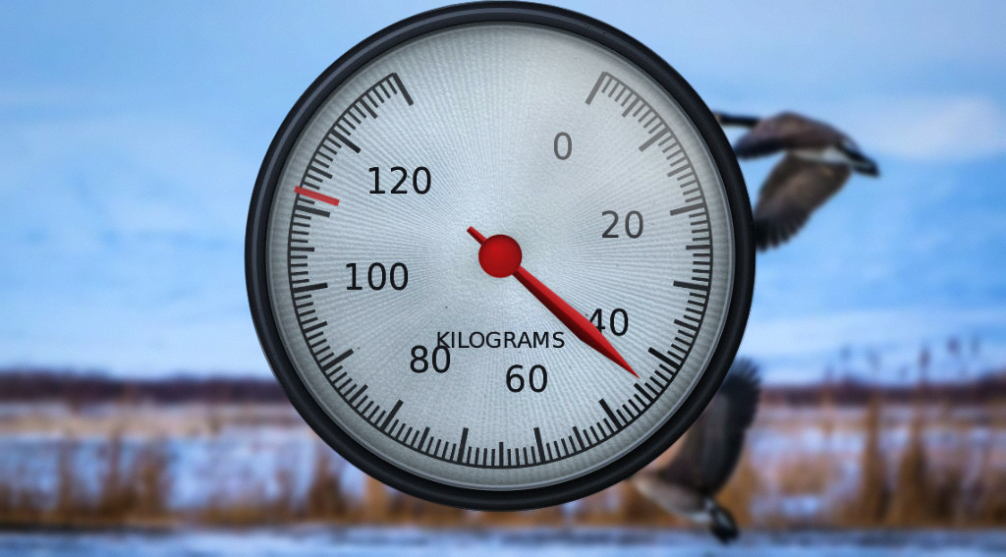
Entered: 44 kg
